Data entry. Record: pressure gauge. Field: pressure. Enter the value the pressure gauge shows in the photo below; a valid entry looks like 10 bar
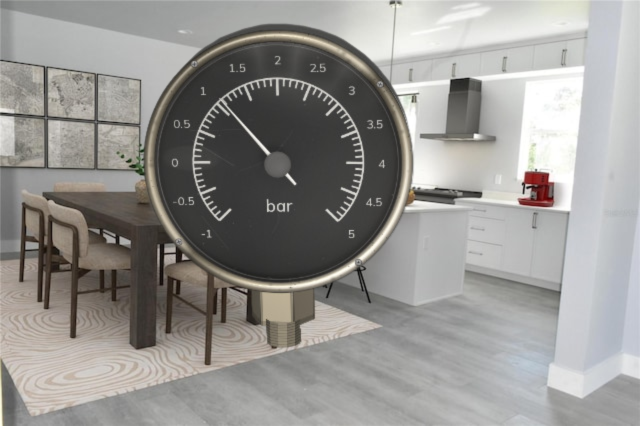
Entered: 1.1 bar
